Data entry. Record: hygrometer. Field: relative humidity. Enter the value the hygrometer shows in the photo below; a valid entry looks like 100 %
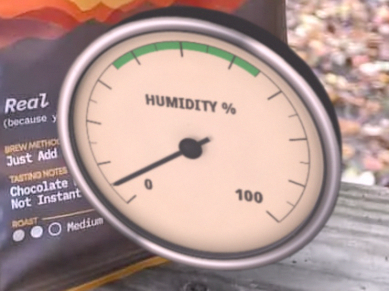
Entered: 5 %
